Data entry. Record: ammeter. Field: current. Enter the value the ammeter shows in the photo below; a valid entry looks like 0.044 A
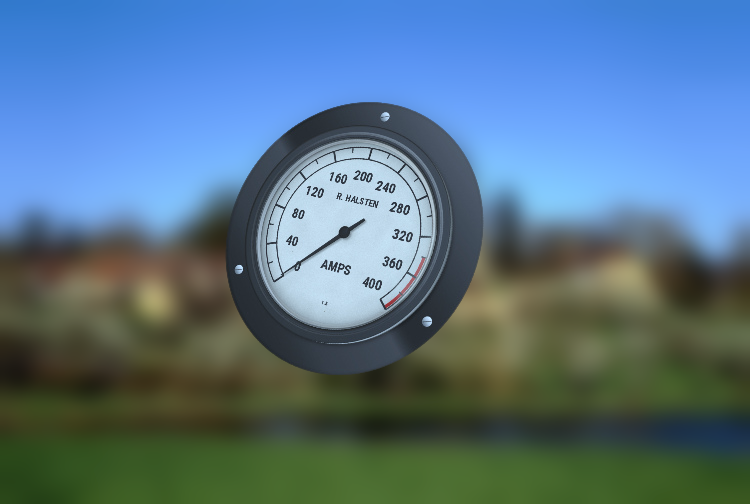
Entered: 0 A
